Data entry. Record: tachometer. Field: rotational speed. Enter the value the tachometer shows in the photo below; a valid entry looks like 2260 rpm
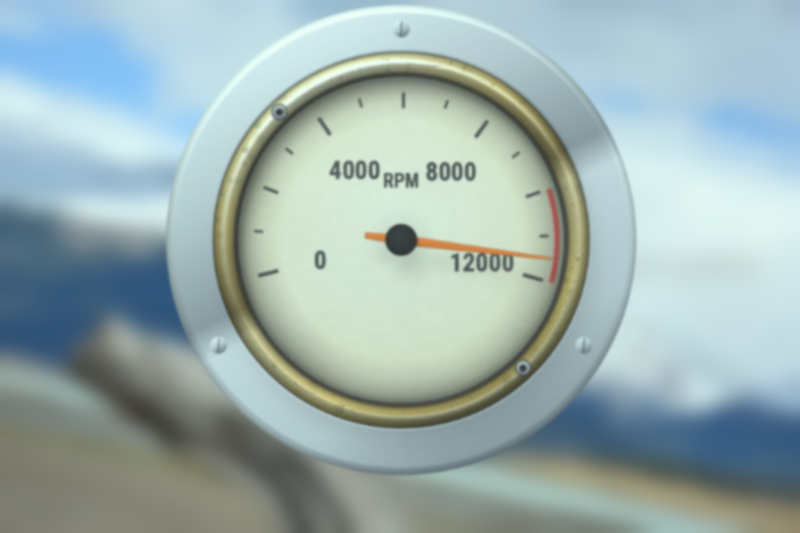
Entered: 11500 rpm
